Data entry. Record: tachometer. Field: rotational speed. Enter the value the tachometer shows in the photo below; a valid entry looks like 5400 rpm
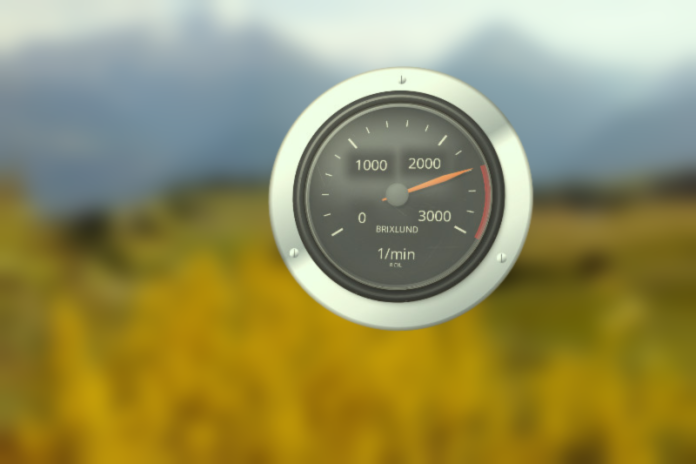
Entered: 2400 rpm
